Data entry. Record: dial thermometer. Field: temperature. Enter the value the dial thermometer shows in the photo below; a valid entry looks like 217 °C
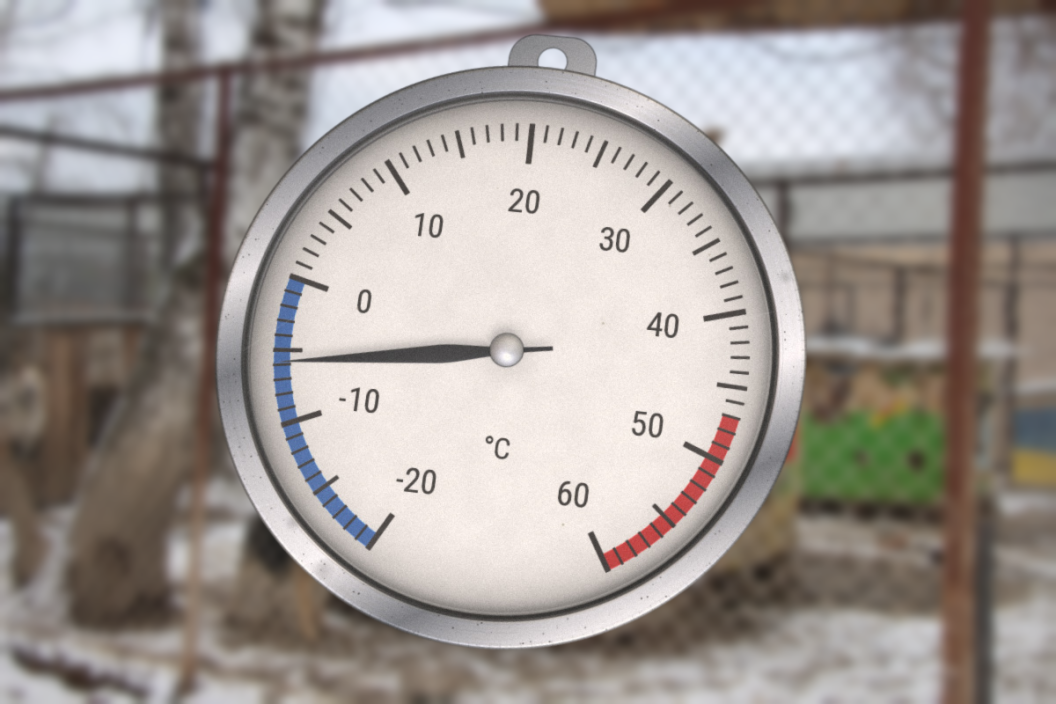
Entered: -6 °C
